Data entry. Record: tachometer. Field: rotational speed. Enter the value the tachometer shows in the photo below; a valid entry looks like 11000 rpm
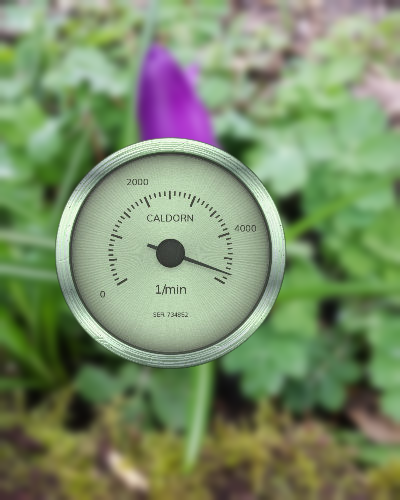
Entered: 4800 rpm
